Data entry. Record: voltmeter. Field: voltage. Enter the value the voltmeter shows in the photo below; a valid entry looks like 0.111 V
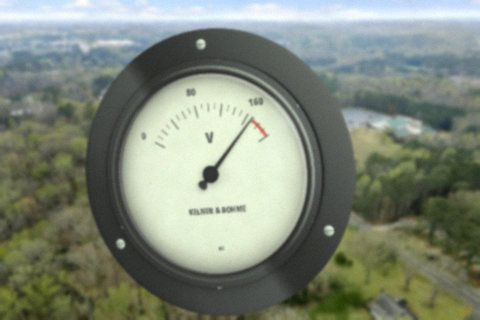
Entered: 170 V
